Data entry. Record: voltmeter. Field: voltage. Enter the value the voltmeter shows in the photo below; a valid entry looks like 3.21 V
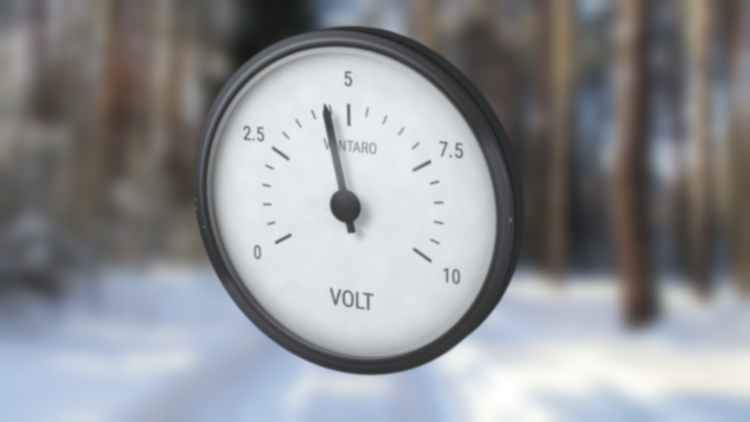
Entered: 4.5 V
